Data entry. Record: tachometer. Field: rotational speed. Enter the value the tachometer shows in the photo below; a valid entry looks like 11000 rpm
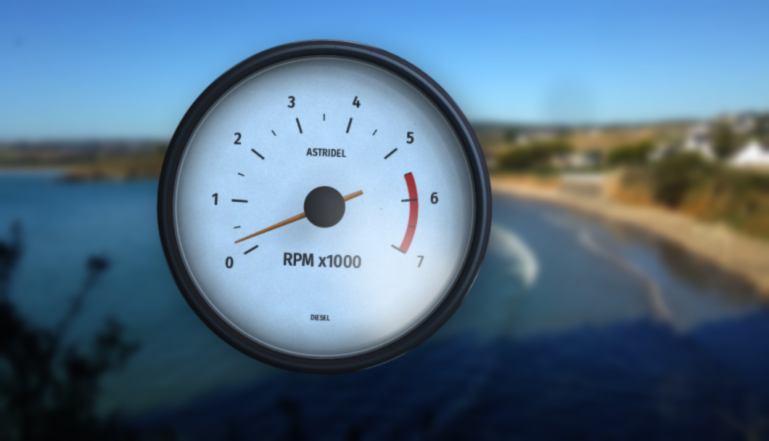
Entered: 250 rpm
